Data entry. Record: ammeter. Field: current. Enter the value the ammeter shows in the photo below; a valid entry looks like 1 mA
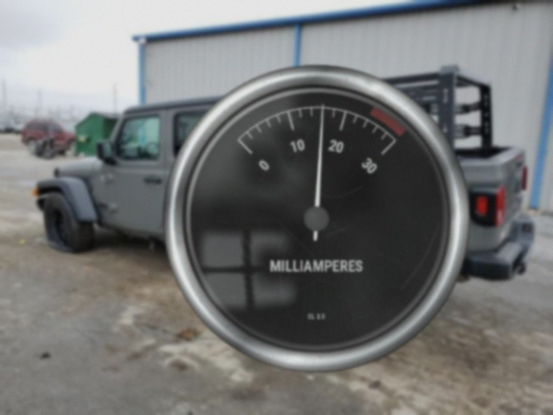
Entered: 16 mA
